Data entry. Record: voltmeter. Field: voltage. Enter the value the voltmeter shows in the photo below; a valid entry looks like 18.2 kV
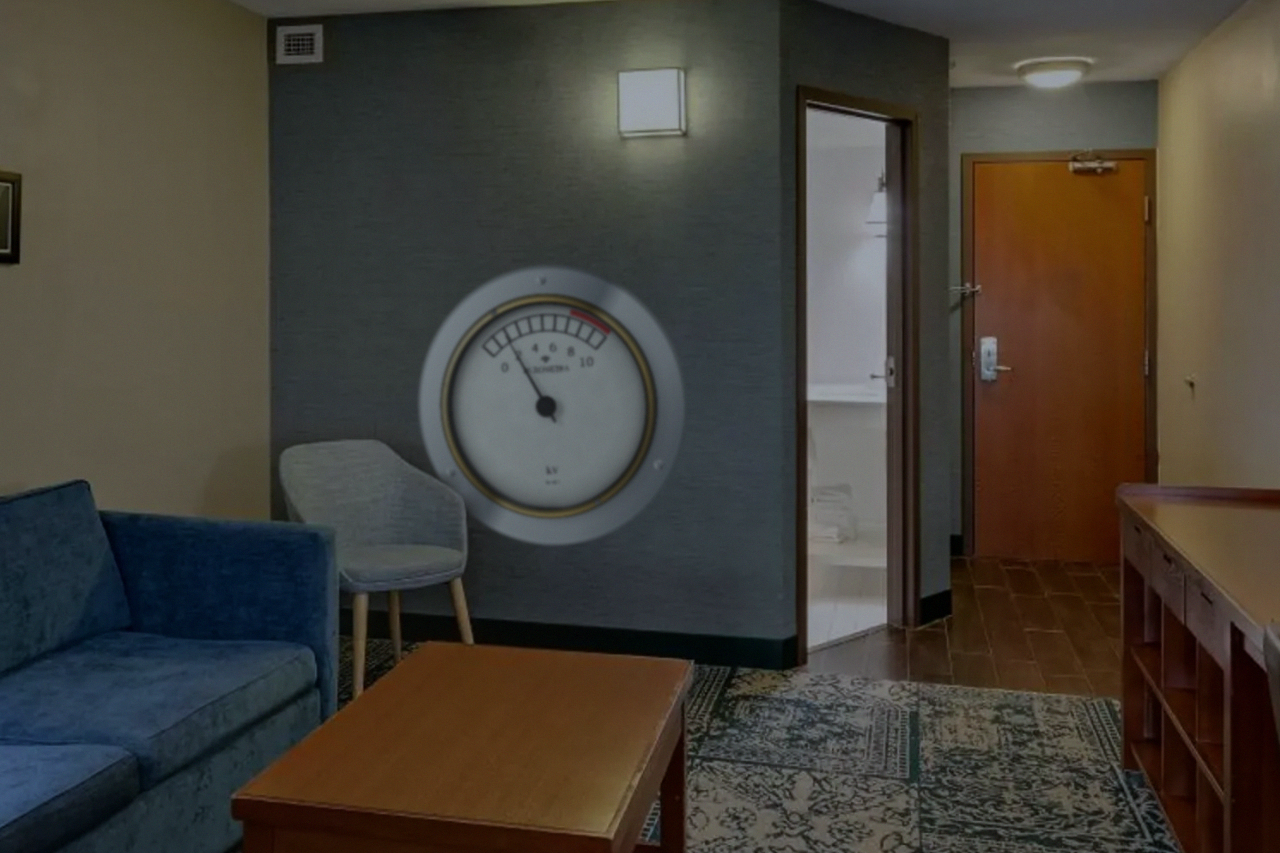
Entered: 2 kV
